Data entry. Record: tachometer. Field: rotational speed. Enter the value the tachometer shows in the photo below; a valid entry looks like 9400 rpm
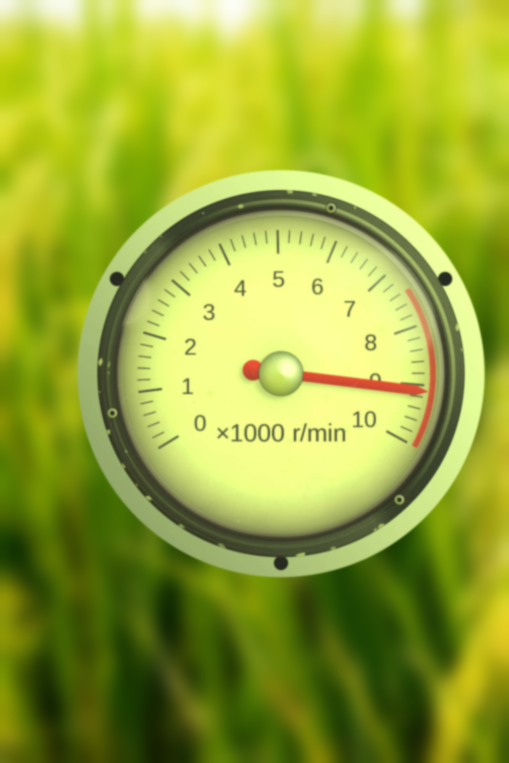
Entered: 9100 rpm
